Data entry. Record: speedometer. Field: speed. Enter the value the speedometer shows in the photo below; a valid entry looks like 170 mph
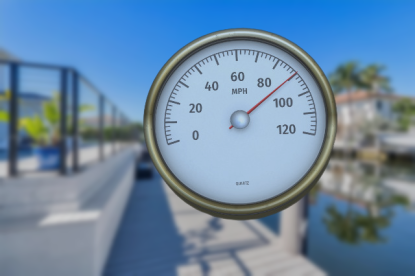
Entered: 90 mph
